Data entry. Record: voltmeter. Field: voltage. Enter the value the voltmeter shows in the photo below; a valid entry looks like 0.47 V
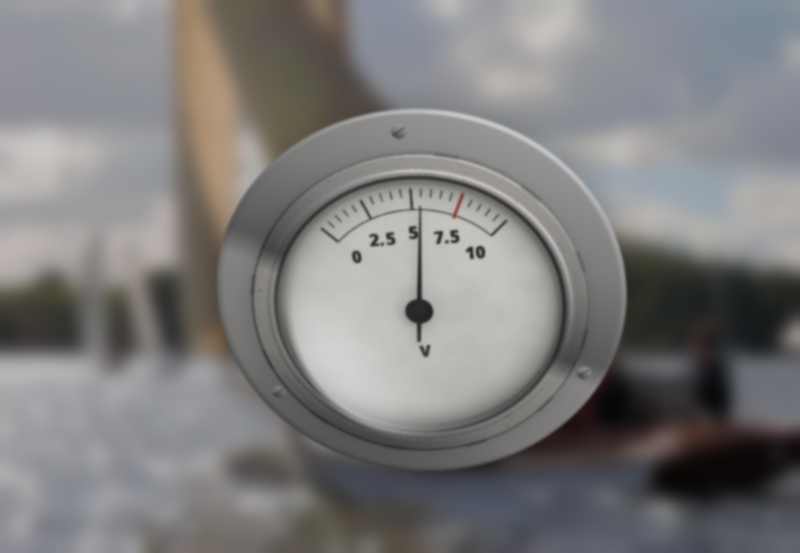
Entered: 5.5 V
